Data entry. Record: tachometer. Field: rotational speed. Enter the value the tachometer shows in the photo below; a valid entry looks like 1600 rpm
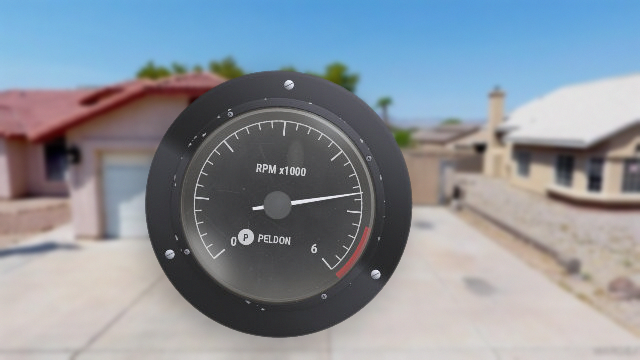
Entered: 4700 rpm
